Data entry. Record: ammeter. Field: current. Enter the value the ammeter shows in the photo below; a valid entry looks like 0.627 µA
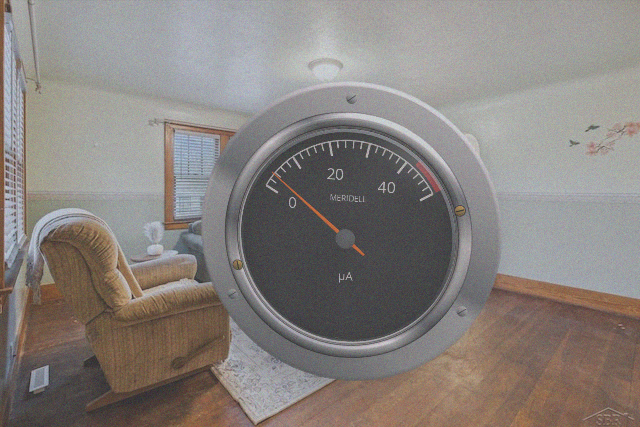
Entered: 4 µA
